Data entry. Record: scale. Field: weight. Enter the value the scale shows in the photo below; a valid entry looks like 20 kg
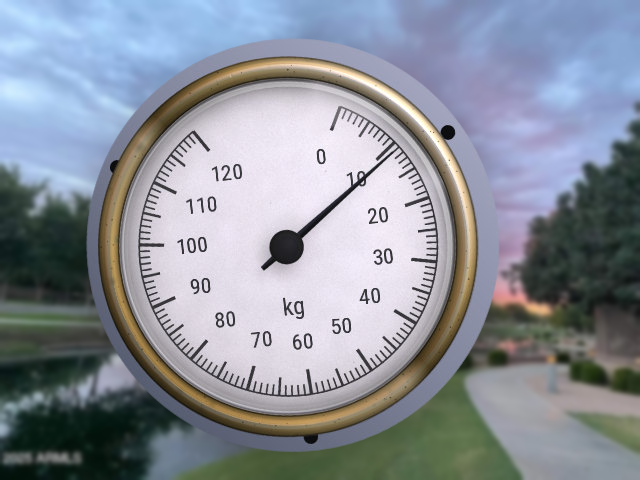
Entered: 11 kg
